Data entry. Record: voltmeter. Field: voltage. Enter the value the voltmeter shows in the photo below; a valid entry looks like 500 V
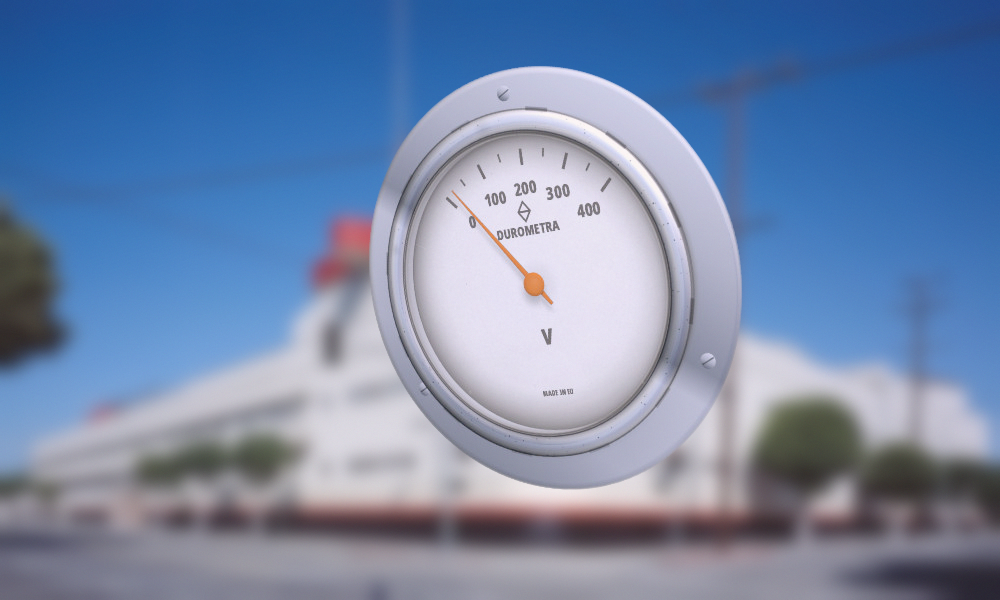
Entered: 25 V
